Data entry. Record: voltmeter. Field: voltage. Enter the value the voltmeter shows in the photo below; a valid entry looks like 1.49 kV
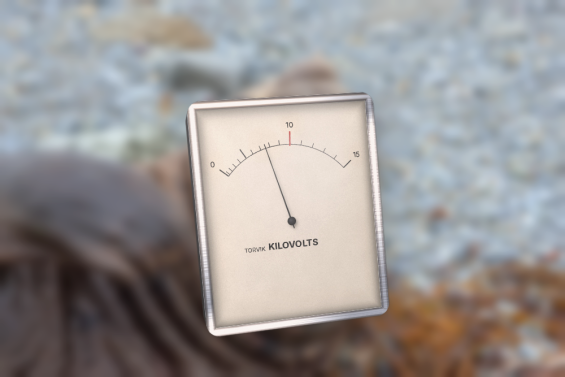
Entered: 7.5 kV
